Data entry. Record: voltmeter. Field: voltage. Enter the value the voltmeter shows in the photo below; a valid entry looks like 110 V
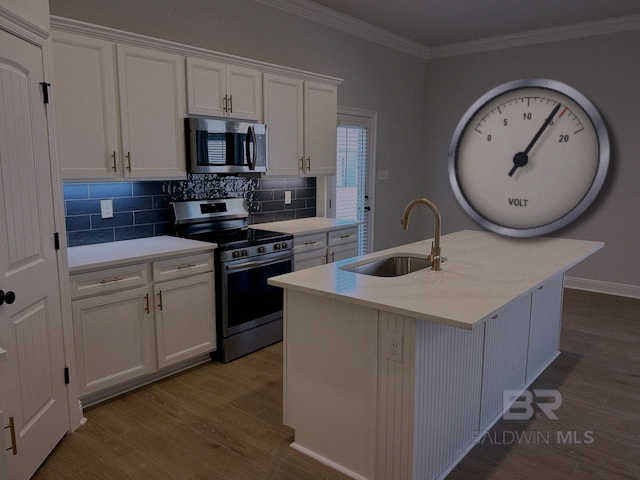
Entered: 15 V
